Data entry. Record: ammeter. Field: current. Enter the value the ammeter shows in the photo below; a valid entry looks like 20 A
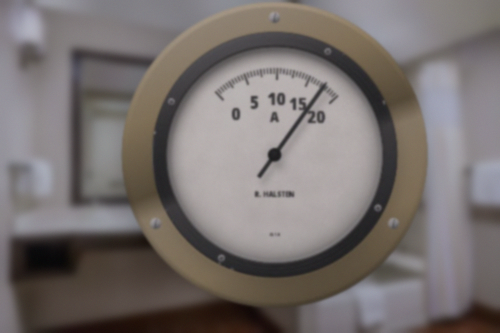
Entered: 17.5 A
